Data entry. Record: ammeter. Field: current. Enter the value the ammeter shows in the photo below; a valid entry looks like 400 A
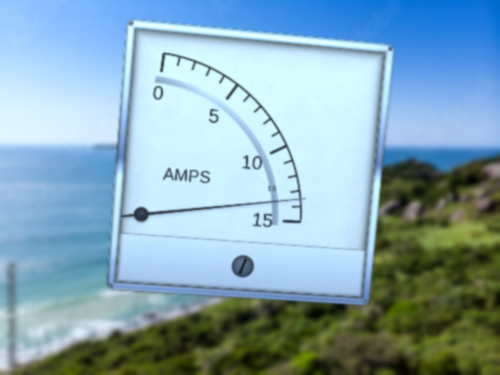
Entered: 13.5 A
